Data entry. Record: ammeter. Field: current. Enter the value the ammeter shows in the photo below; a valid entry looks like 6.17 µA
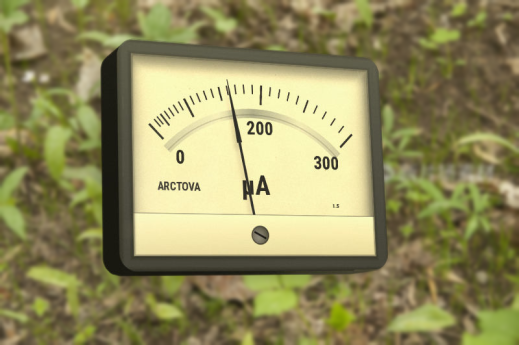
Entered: 160 µA
